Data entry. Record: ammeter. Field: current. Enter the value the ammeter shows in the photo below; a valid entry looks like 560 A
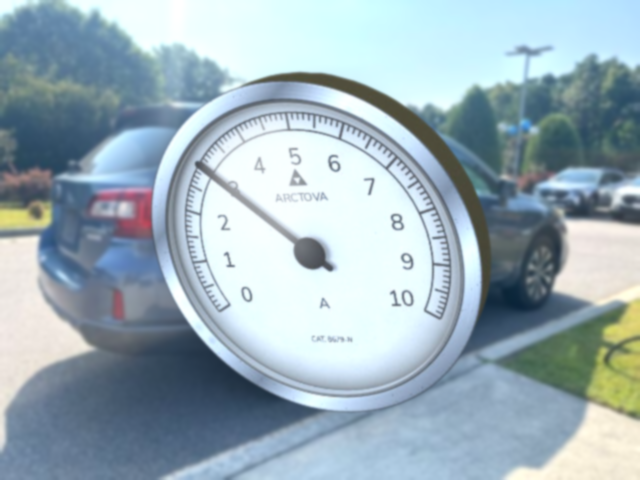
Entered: 3 A
